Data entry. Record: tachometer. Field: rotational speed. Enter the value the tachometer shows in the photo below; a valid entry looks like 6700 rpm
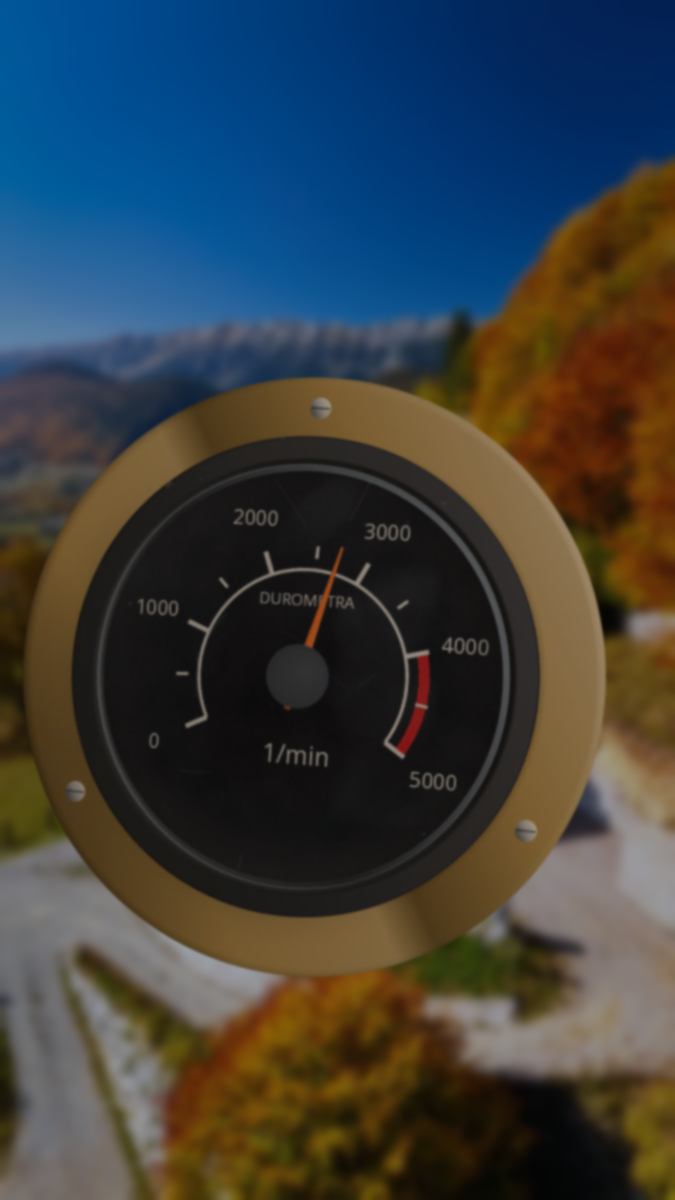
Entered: 2750 rpm
